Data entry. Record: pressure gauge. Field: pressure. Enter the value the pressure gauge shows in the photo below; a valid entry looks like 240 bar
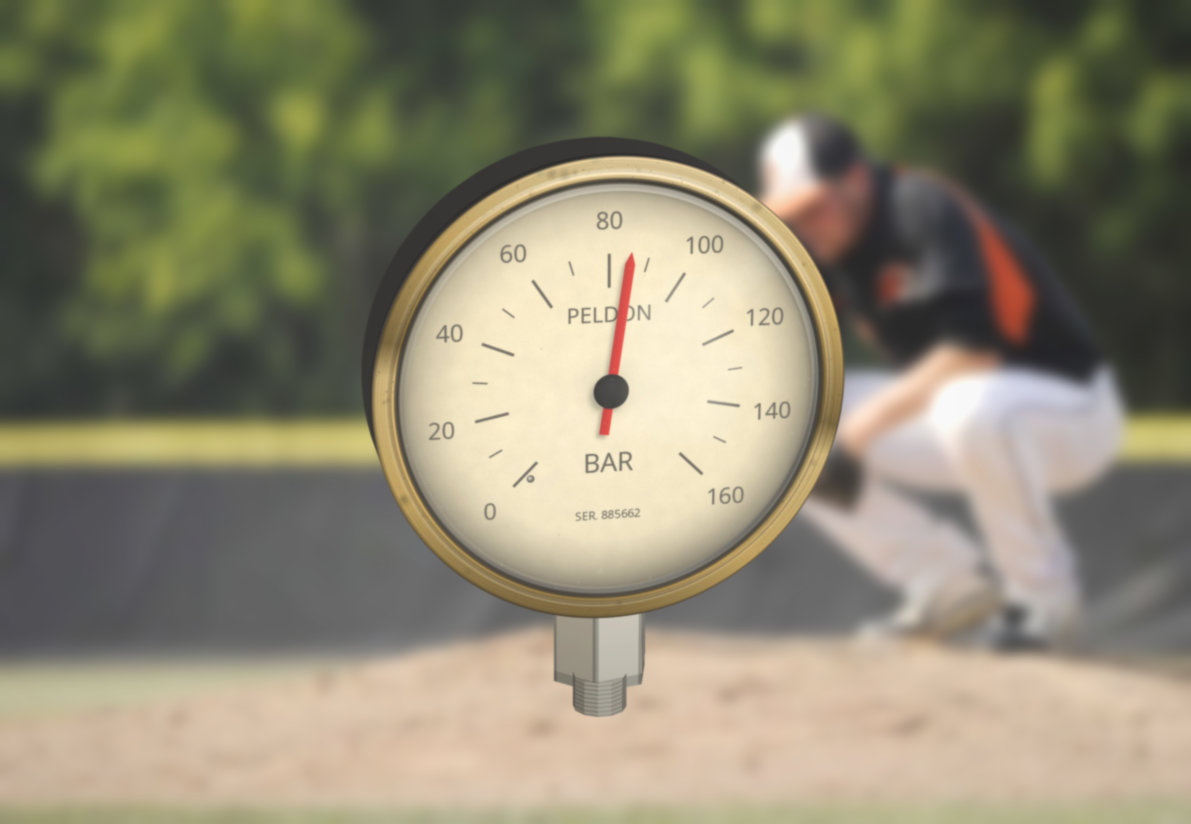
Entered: 85 bar
